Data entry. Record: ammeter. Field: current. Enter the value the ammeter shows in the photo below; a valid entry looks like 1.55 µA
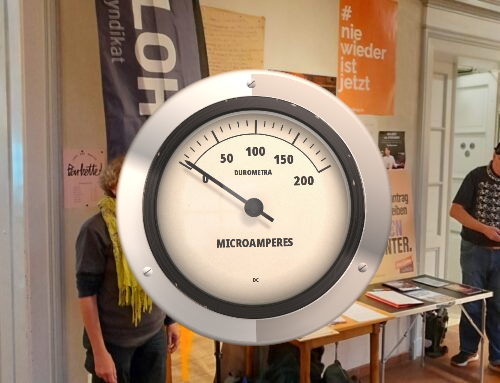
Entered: 5 µA
